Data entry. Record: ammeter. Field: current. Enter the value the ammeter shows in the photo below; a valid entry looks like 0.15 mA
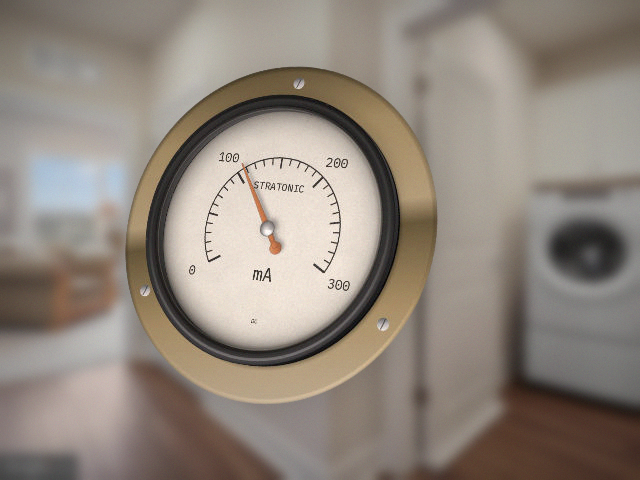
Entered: 110 mA
